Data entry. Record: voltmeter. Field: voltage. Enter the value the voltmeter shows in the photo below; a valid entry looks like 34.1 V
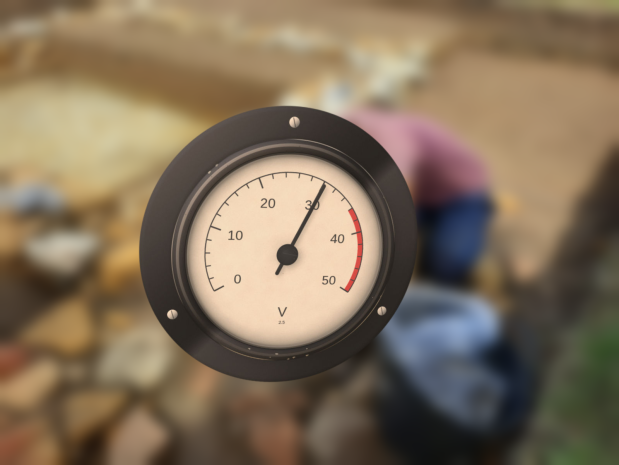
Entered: 30 V
